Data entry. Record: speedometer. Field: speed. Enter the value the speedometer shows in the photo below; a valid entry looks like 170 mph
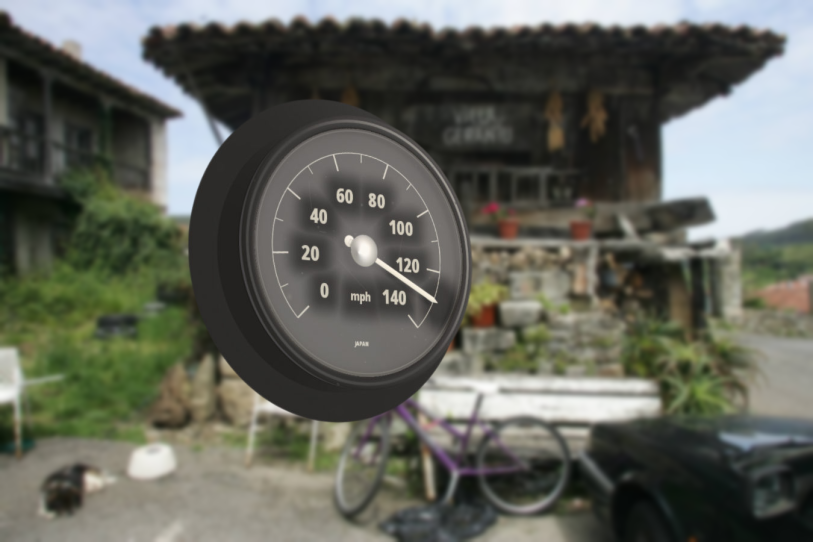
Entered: 130 mph
